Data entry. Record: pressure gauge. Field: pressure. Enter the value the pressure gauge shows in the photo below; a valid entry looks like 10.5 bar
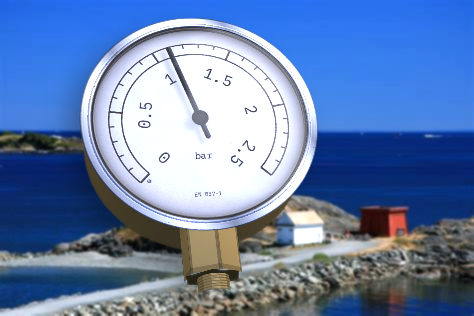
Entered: 1.1 bar
